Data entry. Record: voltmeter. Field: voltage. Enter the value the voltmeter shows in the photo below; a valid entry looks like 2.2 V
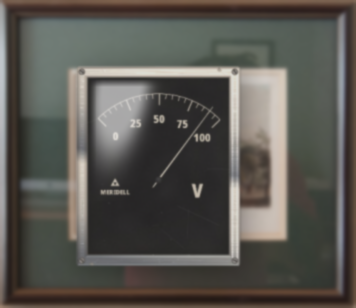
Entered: 90 V
